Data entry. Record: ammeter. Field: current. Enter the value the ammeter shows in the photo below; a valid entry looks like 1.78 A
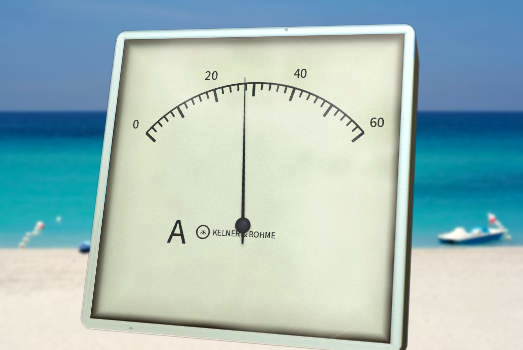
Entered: 28 A
